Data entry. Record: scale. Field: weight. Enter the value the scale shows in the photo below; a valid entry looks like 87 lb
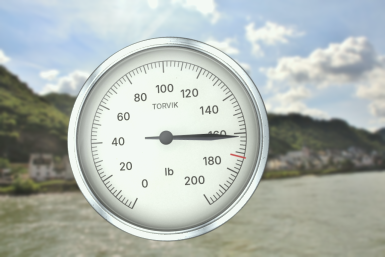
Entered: 162 lb
